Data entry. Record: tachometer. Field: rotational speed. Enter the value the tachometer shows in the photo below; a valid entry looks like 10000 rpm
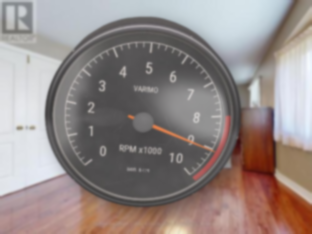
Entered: 9000 rpm
